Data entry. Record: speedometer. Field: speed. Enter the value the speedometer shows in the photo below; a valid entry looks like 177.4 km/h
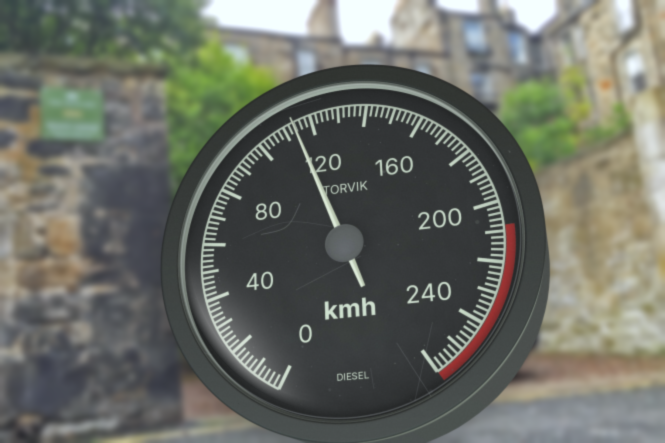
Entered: 114 km/h
